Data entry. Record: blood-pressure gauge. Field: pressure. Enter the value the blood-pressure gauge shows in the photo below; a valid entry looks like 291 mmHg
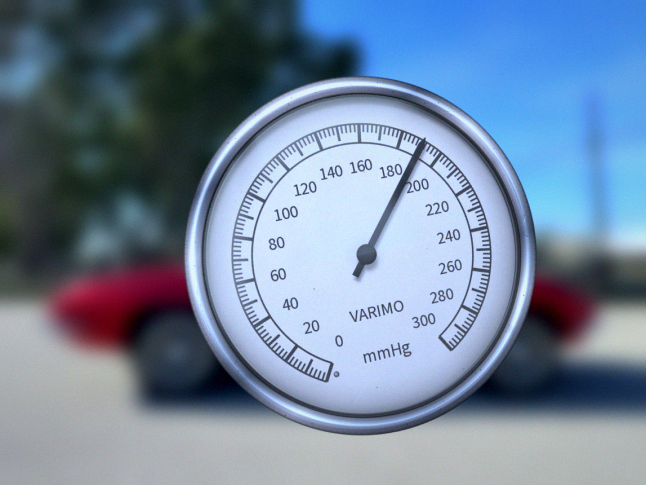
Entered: 190 mmHg
